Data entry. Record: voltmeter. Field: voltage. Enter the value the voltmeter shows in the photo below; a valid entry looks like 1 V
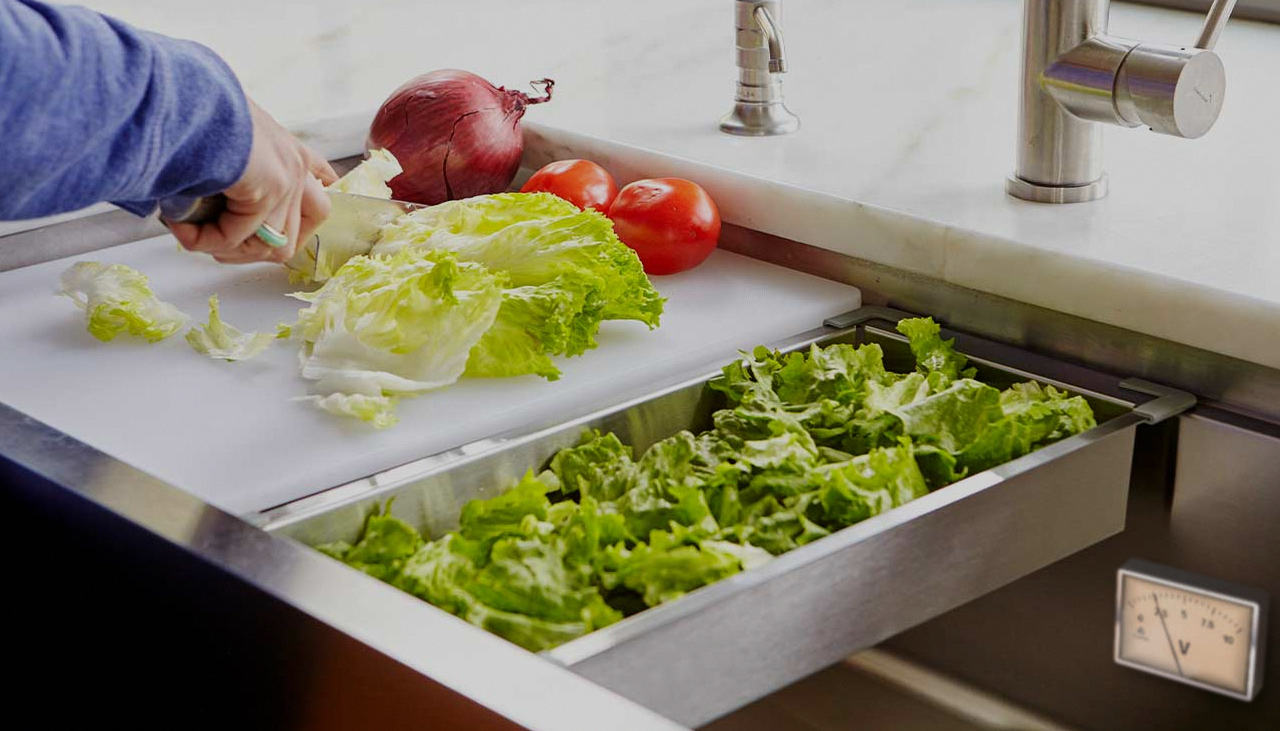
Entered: 2.5 V
